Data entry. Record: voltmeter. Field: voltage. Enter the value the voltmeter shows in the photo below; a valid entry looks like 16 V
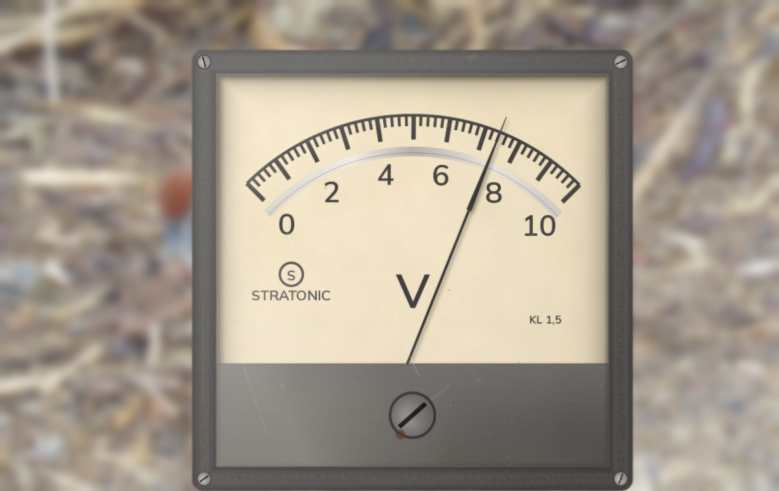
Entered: 7.4 V
